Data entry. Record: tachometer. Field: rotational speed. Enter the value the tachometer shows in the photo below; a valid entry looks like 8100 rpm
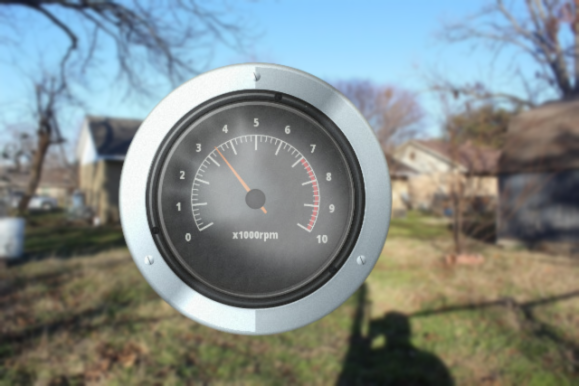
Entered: 3400 rpm
